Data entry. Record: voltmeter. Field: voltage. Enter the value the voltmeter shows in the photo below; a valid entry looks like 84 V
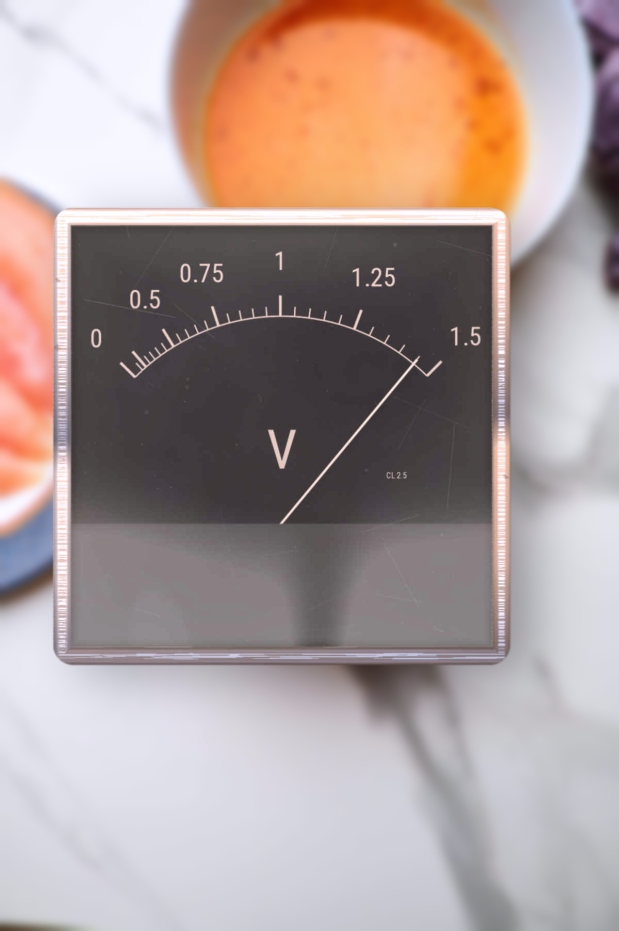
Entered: 1.45 V
